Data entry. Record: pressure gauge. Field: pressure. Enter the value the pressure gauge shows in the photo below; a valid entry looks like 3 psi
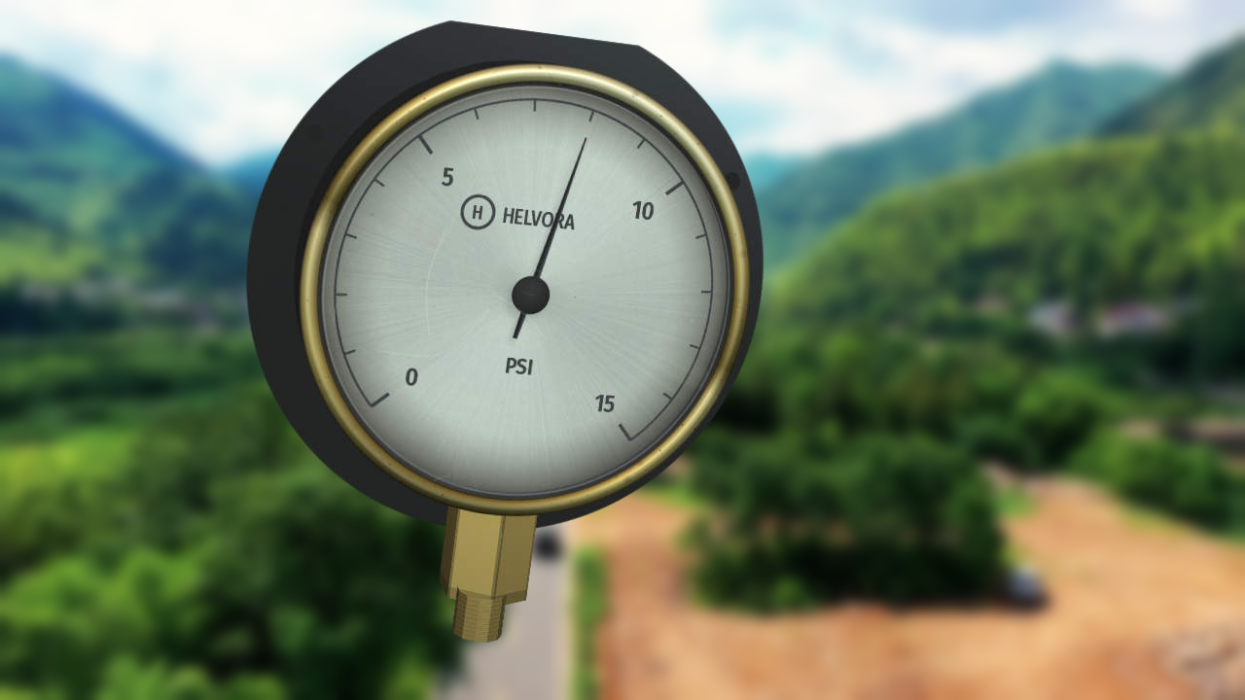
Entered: 8 psi
